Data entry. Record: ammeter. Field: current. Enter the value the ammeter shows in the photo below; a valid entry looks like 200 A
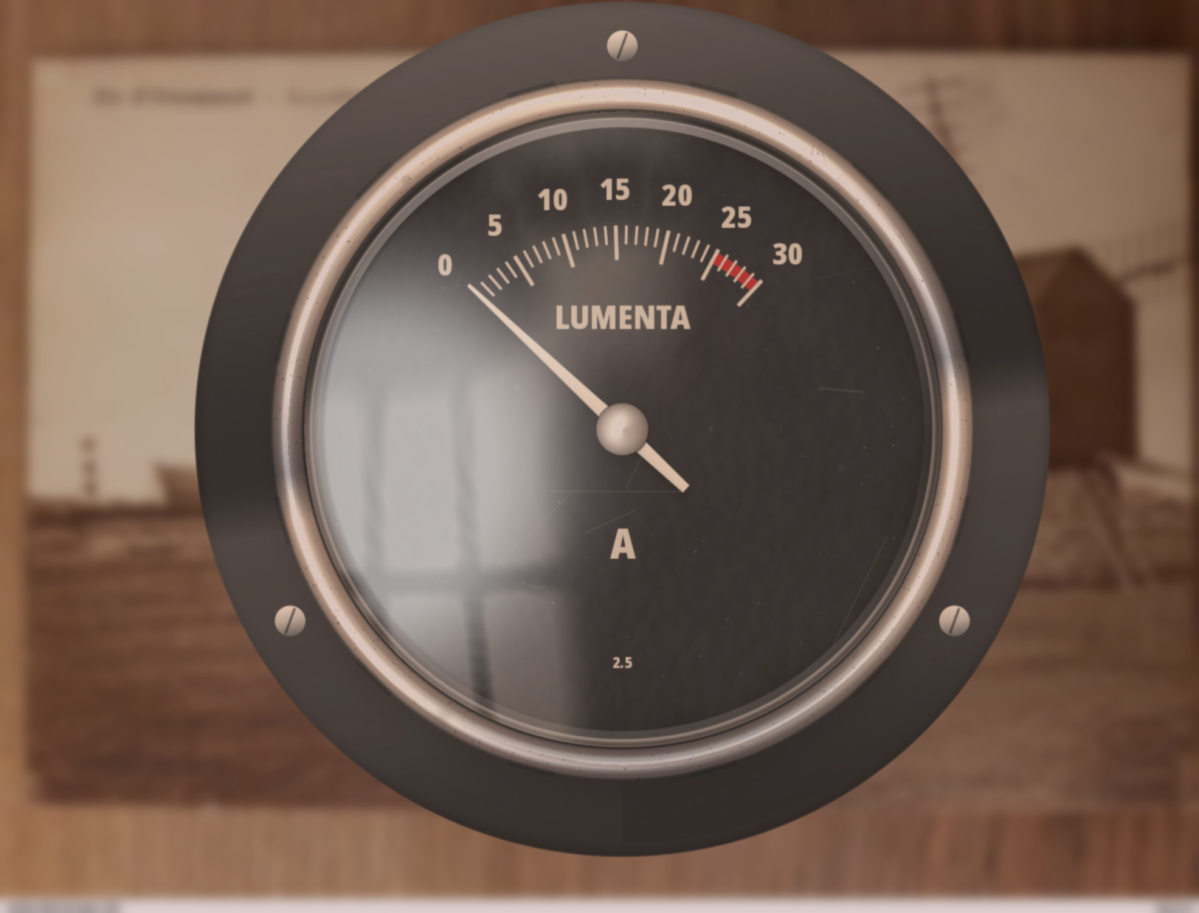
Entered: 0 A
